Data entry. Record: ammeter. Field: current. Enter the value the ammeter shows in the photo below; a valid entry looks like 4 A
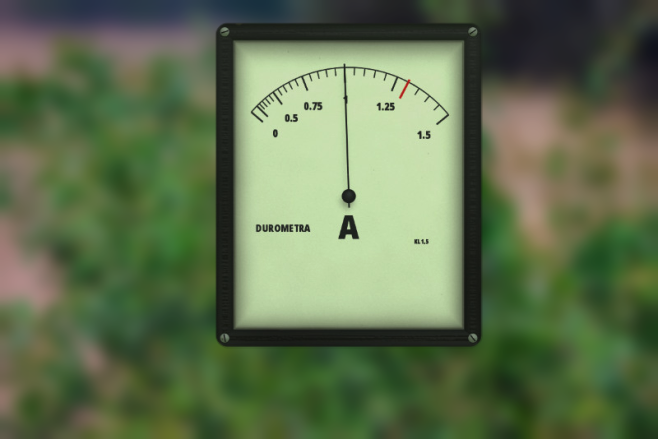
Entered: 1 A
